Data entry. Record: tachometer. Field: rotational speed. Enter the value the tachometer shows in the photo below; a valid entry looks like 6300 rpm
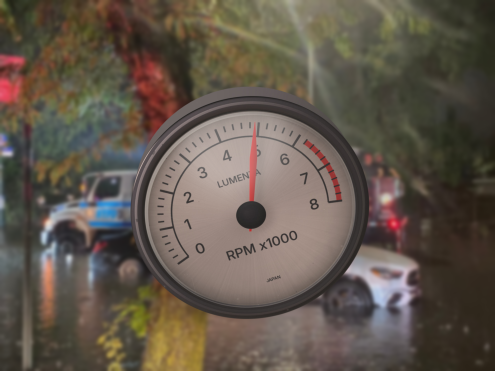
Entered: 4900 rpm
